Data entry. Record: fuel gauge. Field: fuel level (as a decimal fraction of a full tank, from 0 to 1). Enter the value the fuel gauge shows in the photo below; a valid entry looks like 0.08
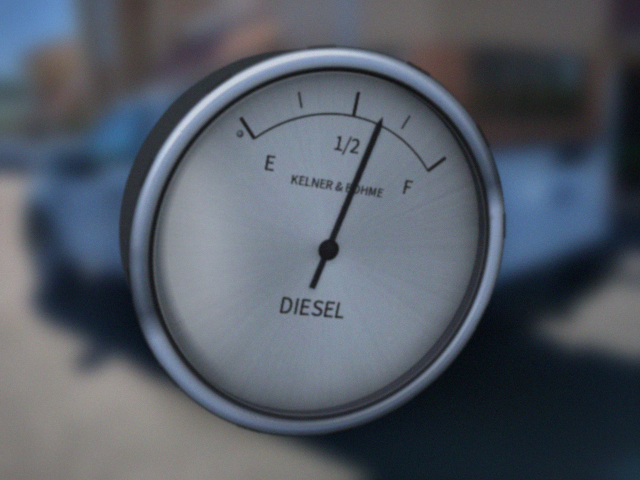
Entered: 0.625
